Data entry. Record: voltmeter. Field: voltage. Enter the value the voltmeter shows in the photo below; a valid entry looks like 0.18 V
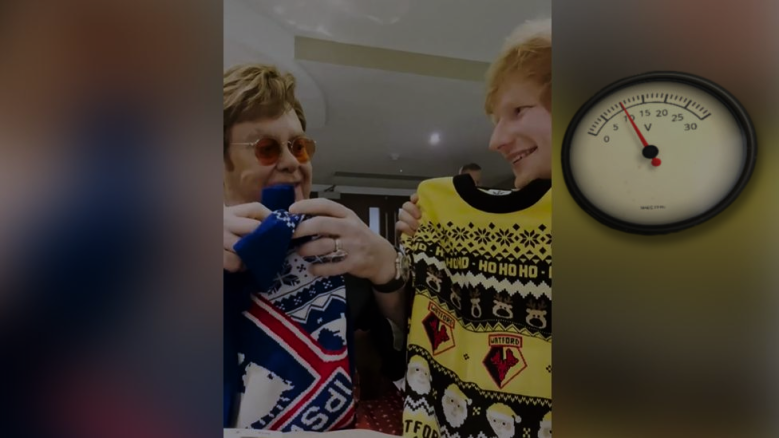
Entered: 10 V
